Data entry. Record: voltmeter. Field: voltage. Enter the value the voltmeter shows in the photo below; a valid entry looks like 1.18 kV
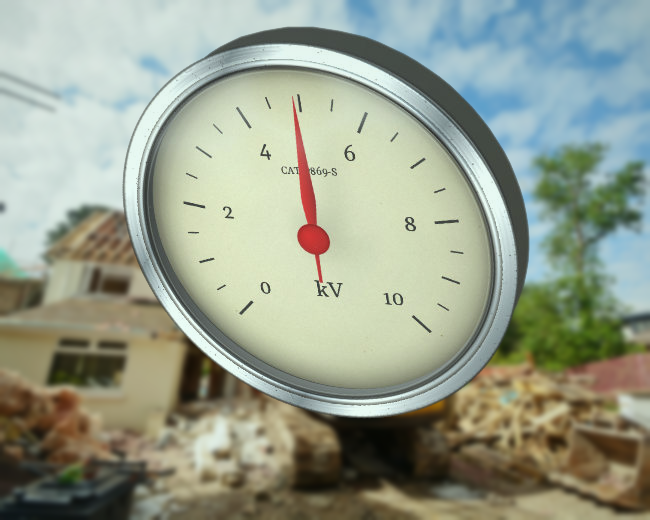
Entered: 5 kV
